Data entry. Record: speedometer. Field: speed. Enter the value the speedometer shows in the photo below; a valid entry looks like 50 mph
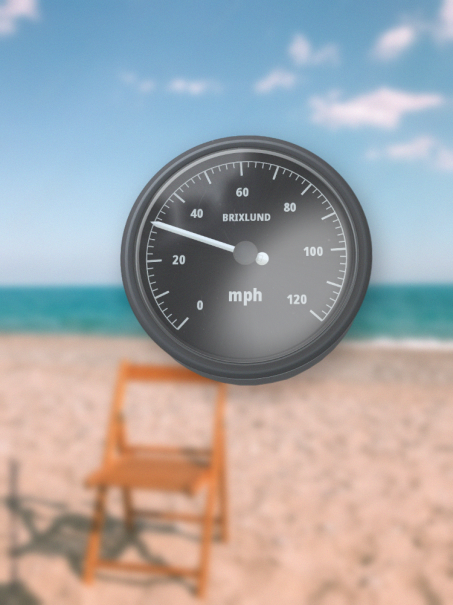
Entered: 30 mph
